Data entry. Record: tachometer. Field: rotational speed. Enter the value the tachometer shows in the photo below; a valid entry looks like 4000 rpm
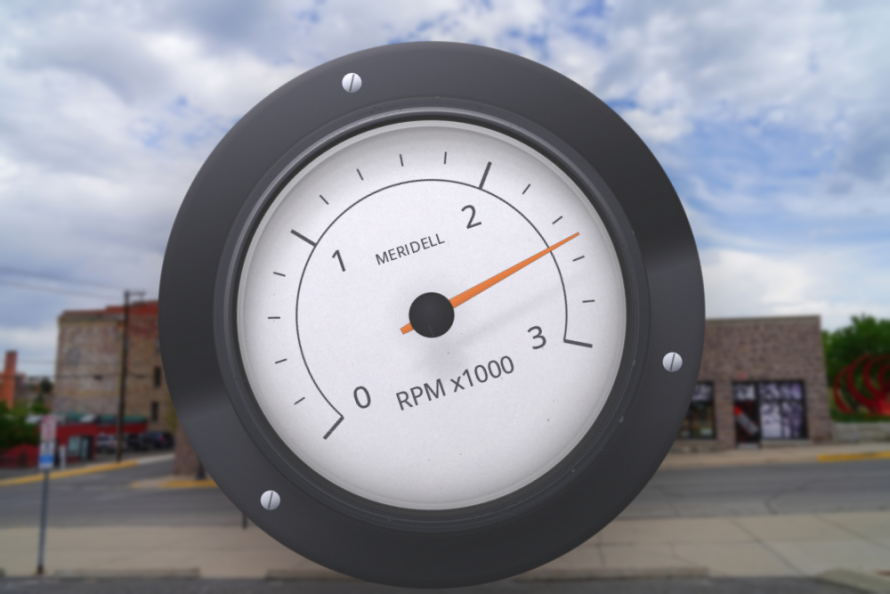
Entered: 2500 rpm
